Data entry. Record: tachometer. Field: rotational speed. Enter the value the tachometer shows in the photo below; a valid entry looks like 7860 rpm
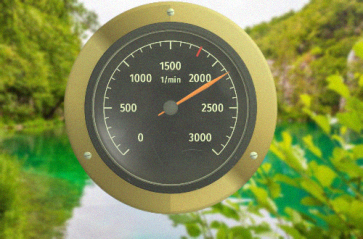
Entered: 2150 rpm
